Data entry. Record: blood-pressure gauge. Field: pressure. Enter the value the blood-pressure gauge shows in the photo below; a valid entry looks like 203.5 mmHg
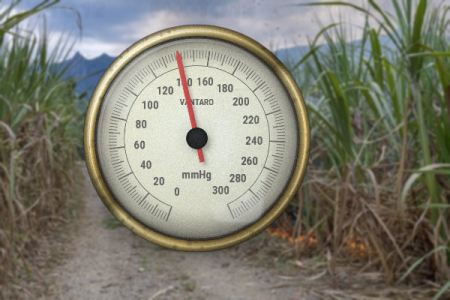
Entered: 140 mmHg
